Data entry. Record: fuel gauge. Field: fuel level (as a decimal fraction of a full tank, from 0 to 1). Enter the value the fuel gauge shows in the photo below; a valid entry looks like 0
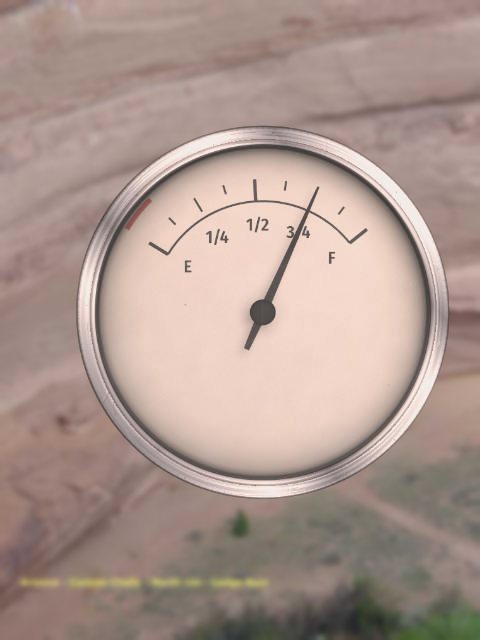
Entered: 0.75
